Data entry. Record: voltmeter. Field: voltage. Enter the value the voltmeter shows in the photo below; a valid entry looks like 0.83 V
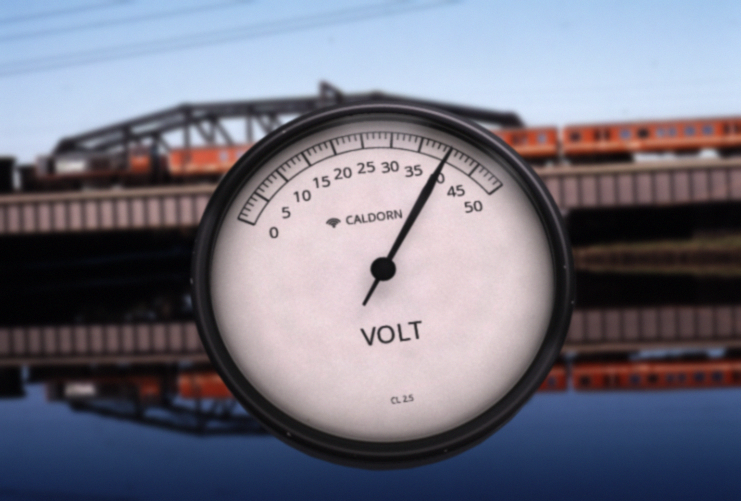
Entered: 40 V
